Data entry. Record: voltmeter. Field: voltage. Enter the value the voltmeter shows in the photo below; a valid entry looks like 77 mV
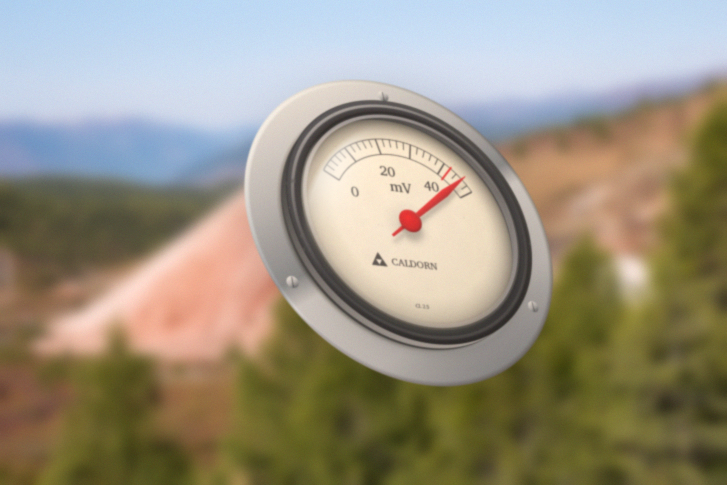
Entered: 46 mV
